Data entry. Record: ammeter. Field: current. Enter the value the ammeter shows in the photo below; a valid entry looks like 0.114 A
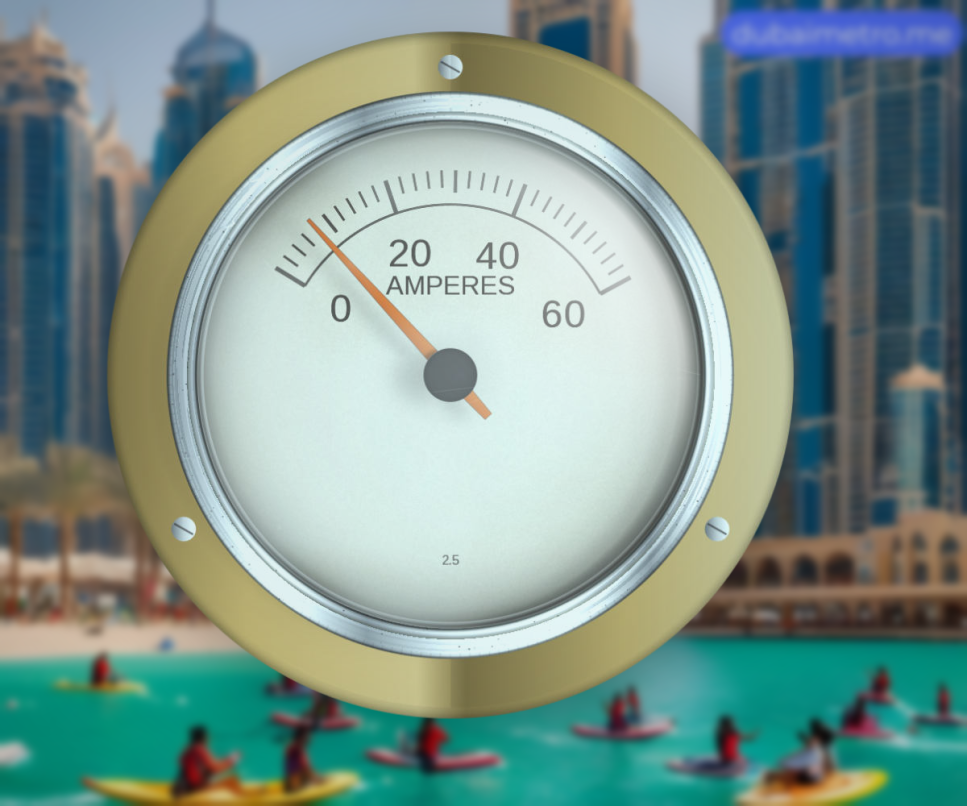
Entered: 8 A
